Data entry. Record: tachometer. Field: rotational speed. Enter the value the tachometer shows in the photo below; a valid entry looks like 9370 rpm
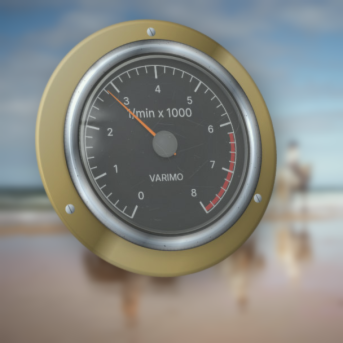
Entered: 2800 rpm
